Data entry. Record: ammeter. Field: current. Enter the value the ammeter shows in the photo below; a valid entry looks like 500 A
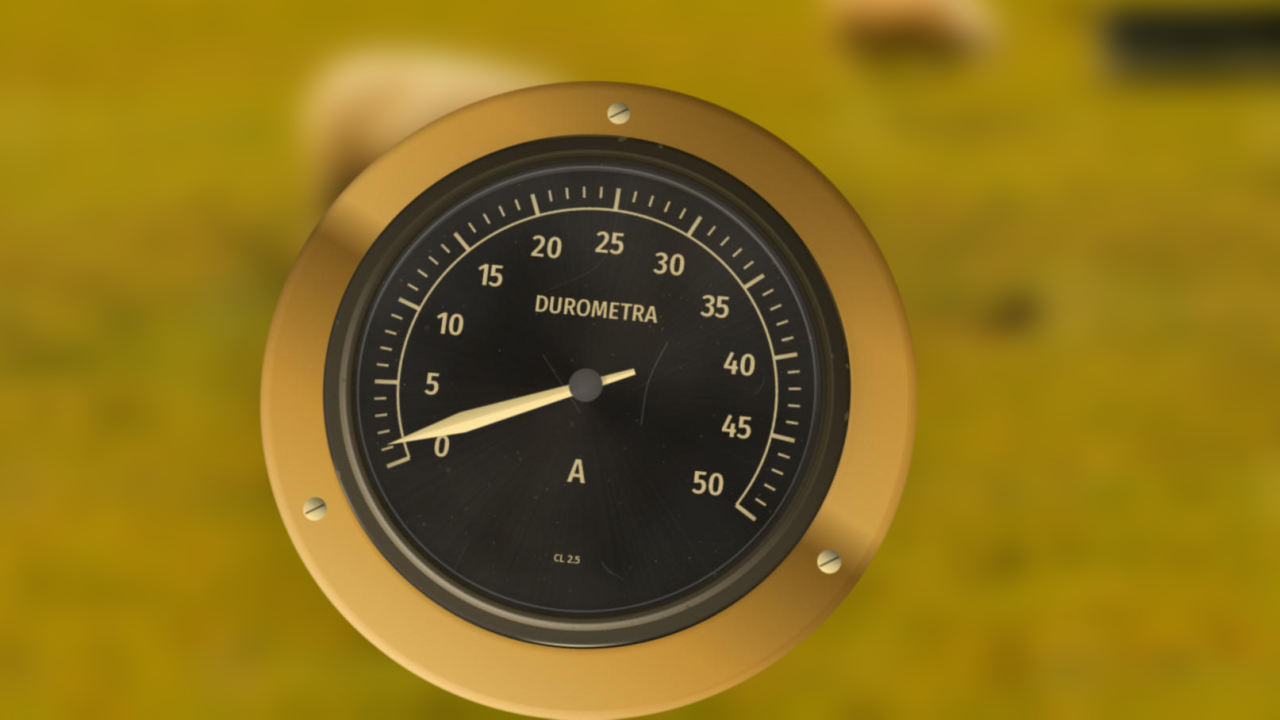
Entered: 1 A
